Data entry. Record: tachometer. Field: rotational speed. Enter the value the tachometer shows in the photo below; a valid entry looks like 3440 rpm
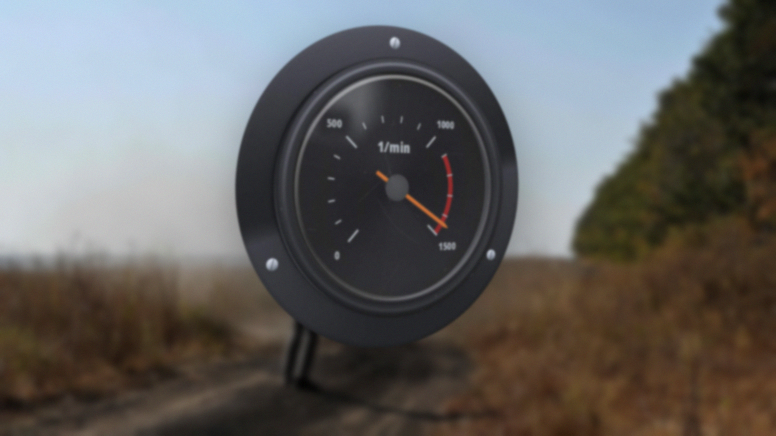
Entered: 1450 rpm
